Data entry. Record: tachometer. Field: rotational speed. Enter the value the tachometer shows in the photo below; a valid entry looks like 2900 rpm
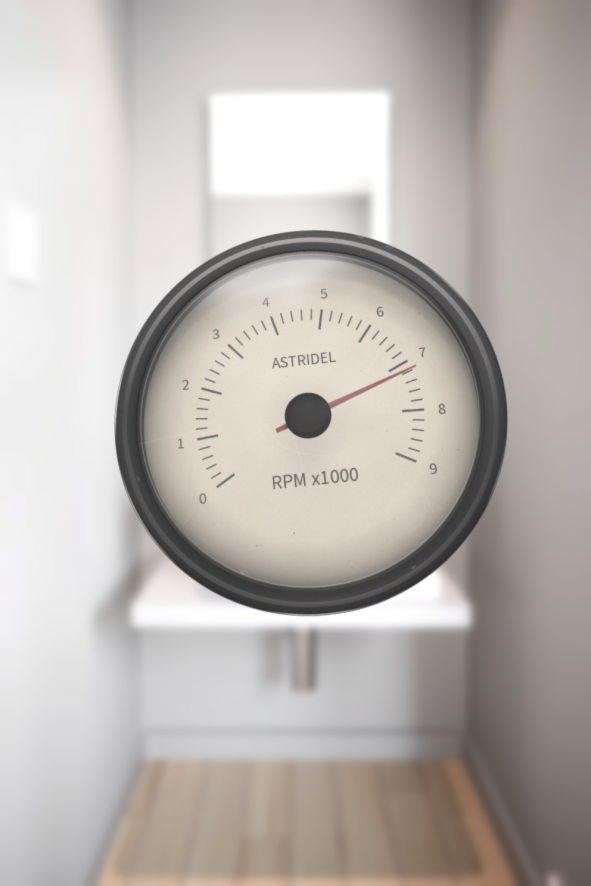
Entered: 7200 rpm
